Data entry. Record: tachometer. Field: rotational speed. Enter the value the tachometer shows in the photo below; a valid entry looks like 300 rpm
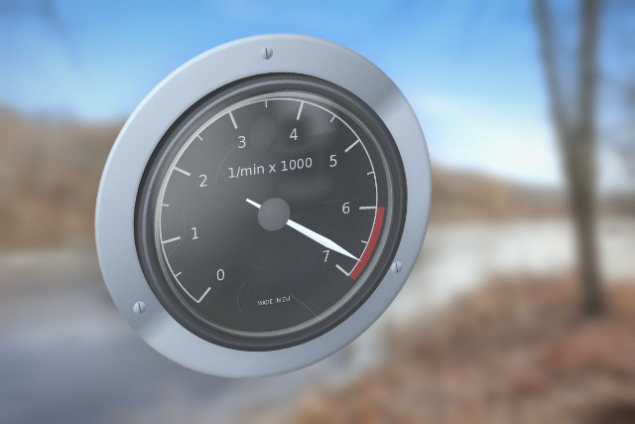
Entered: 6750 rpm
